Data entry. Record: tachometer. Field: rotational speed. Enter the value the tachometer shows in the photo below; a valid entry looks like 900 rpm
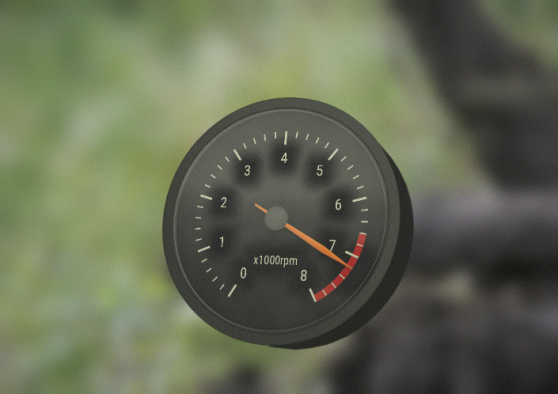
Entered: 7200 rpm
